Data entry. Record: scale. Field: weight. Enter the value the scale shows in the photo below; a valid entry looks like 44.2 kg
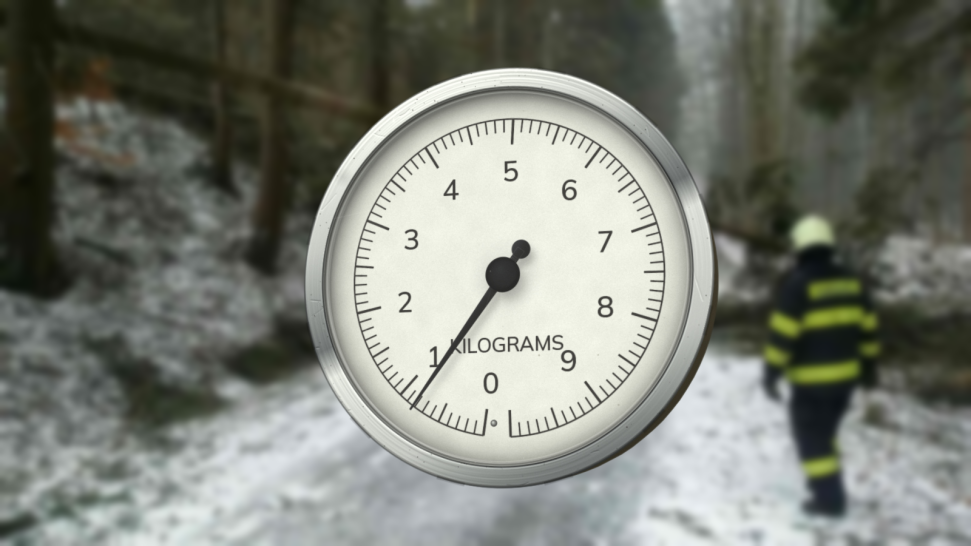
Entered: 0.8 kg
